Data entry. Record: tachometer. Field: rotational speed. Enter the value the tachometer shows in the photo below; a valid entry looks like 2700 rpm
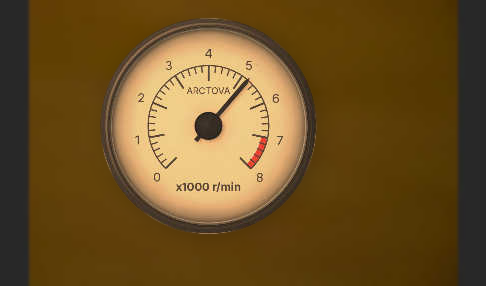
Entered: 5200 rpm
